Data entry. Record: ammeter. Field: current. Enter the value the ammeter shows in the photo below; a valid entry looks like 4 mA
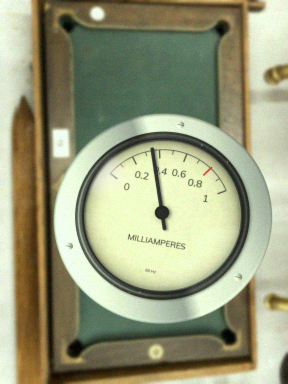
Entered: 0.35 mA
